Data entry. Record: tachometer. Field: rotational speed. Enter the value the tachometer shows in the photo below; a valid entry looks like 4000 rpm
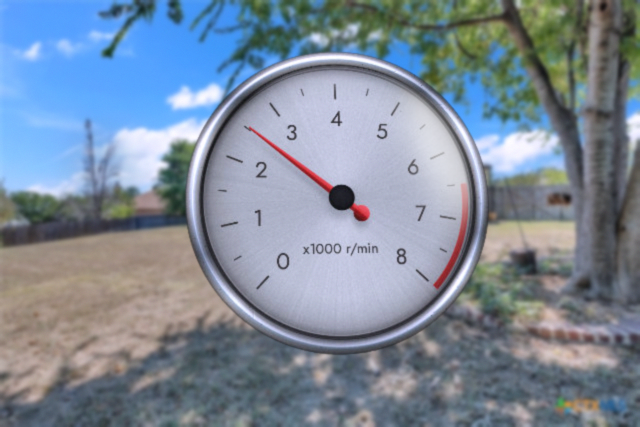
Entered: 2500 rpm
